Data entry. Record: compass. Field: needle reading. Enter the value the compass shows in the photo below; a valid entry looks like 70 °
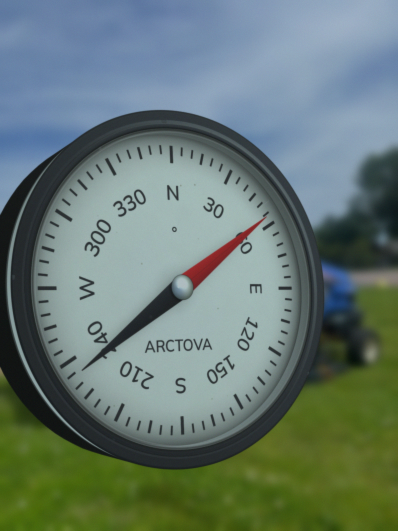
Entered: 55 °
